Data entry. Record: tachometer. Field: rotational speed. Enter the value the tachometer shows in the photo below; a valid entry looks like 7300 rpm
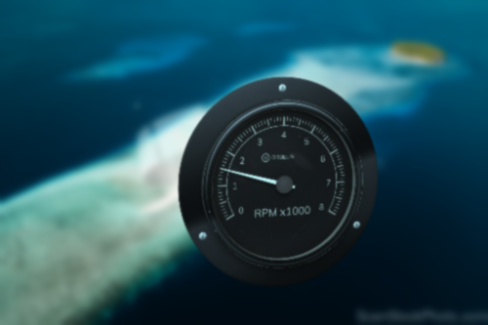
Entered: 1500 rpm
